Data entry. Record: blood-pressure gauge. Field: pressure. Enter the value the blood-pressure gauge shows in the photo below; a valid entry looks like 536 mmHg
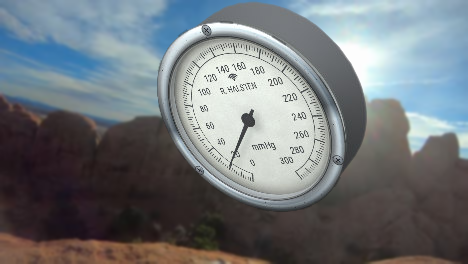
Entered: 20 mmHg
